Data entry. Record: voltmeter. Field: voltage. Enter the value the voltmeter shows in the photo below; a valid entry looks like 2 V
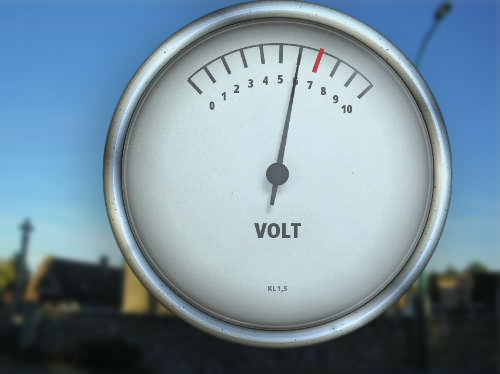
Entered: 6 V
